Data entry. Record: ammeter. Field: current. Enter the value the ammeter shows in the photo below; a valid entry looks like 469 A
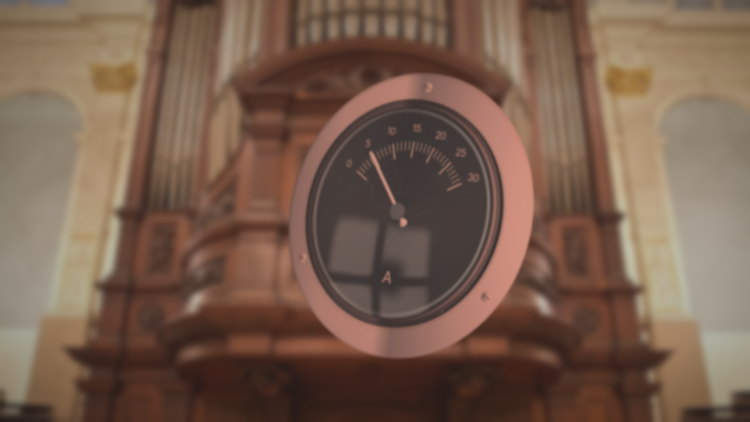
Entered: 5 A
